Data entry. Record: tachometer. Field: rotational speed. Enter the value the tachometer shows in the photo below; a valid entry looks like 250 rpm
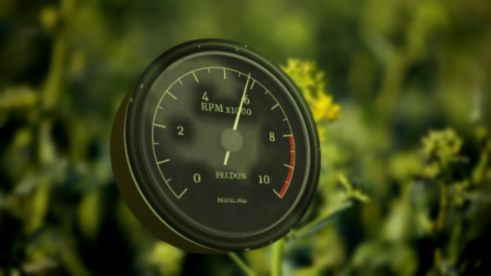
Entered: 5750 rpm
